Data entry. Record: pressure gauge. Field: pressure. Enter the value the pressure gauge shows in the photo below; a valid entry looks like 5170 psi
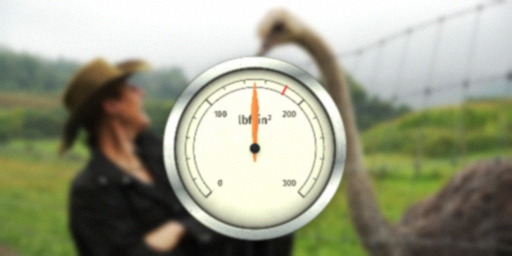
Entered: 150 psi
